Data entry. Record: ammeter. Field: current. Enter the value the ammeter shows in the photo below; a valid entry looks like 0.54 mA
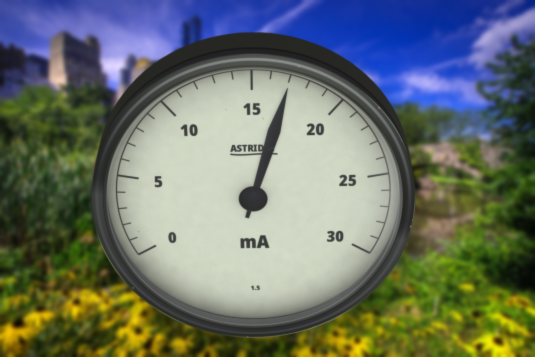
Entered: 17 mA
